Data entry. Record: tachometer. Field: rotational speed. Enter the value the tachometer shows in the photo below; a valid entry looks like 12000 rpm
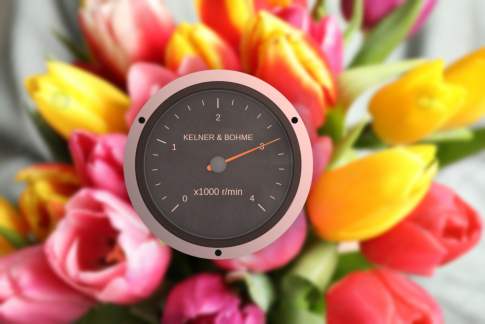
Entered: 3000 rpm
